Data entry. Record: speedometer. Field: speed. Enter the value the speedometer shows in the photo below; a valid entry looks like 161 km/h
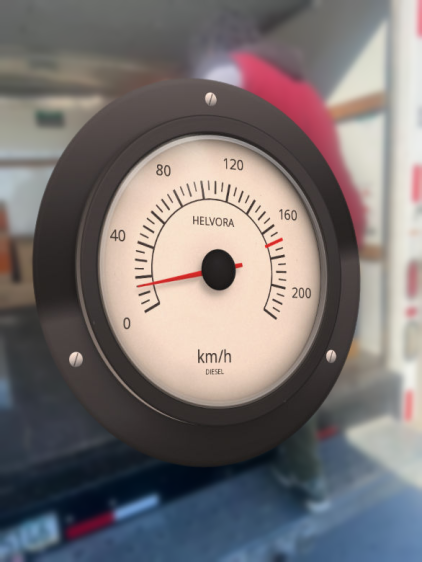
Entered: 15 km/h
